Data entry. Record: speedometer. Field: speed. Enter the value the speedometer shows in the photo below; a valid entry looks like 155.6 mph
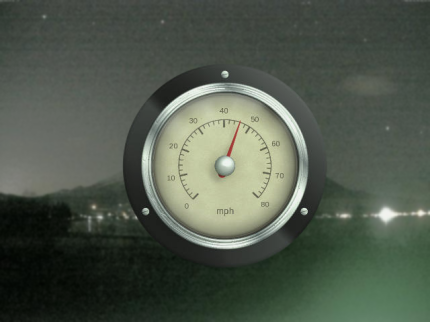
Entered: 46 mph
